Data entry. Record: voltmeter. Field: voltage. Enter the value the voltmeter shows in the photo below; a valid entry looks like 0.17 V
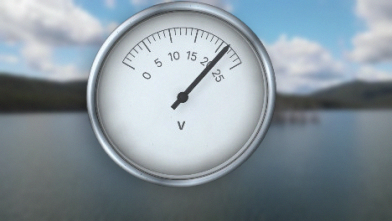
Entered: 21 V
